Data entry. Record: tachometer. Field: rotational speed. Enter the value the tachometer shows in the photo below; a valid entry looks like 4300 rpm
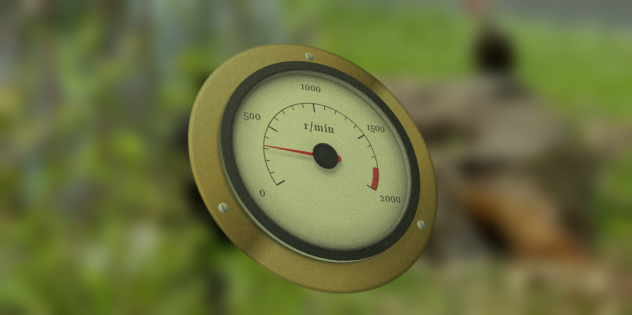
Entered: 300 rpm
